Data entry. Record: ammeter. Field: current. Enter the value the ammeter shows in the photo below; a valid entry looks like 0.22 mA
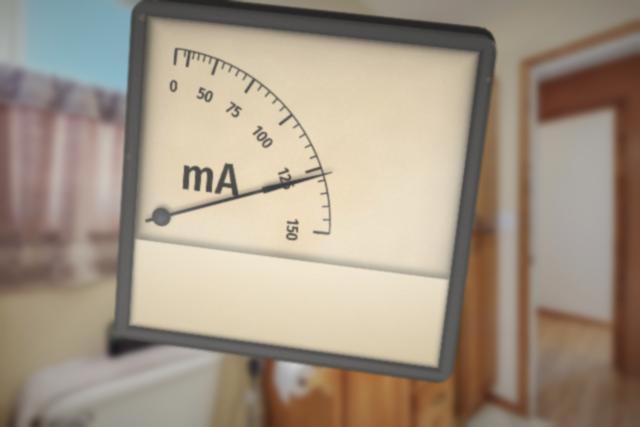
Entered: 127.5 mA
